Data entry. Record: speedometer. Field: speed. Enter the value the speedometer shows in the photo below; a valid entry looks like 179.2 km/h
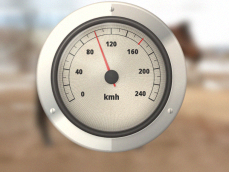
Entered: 100 km/h
